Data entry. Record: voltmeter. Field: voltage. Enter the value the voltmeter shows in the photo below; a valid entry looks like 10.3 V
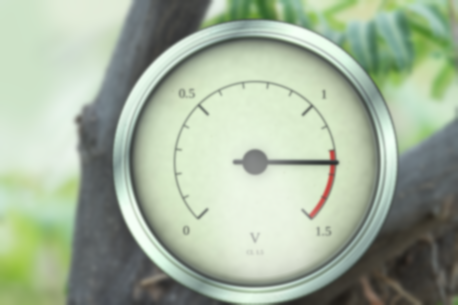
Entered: 1.25 V
